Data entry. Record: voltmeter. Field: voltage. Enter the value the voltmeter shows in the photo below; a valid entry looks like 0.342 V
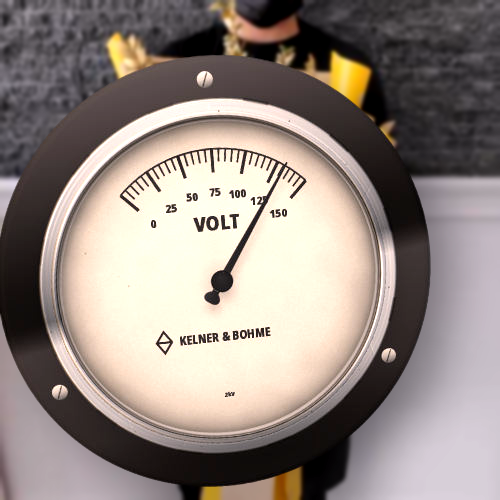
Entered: 130 V
